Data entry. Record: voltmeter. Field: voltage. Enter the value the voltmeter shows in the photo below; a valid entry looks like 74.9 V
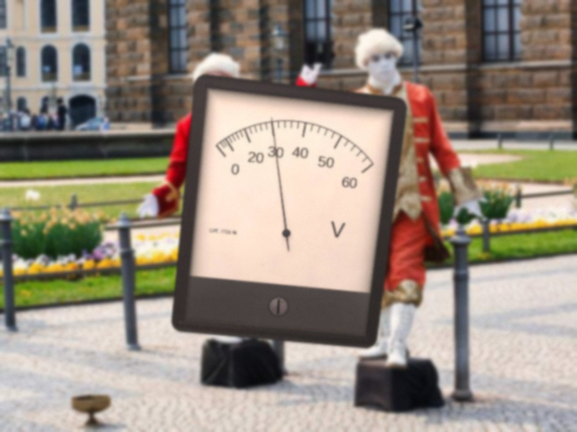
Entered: 30 V
